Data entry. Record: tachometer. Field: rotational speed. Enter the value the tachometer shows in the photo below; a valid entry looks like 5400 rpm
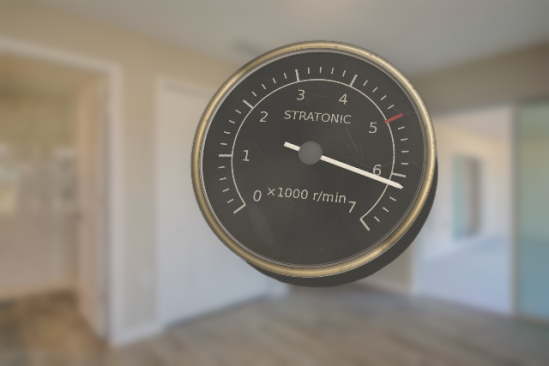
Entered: 6200 rpm
